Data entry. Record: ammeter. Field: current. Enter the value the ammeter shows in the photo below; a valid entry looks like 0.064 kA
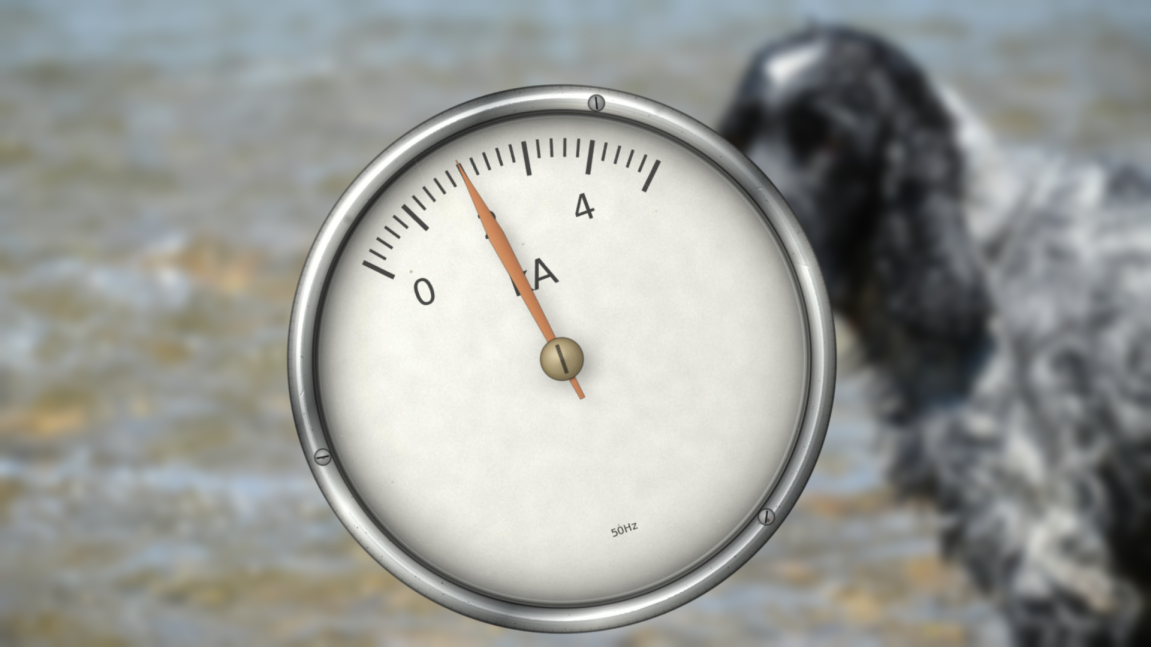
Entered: 2 kA
